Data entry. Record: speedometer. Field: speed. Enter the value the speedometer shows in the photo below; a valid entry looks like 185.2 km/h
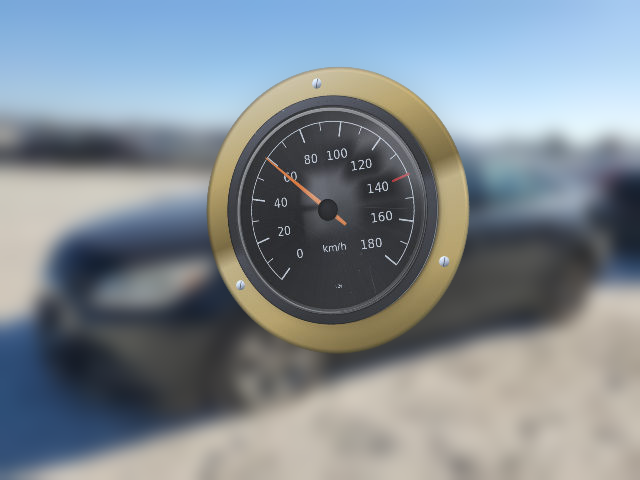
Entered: 60 km/h
